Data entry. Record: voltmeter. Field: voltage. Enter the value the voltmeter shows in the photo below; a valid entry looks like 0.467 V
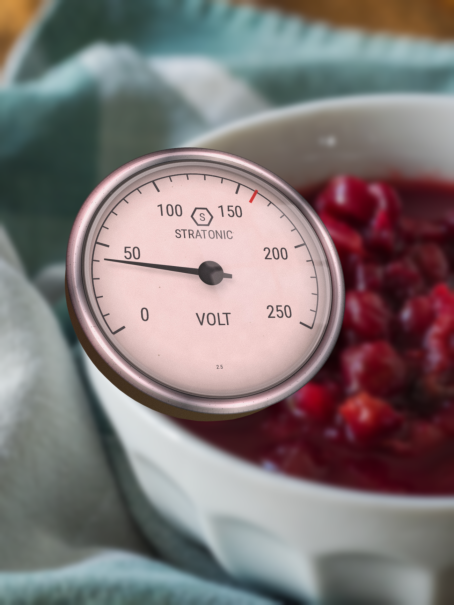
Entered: 40 V
